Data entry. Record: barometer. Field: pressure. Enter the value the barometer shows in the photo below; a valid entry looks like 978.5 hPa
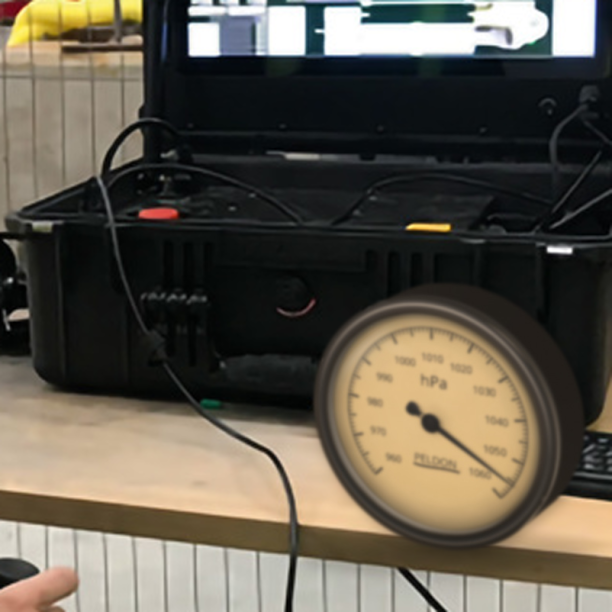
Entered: 1055 hPa
